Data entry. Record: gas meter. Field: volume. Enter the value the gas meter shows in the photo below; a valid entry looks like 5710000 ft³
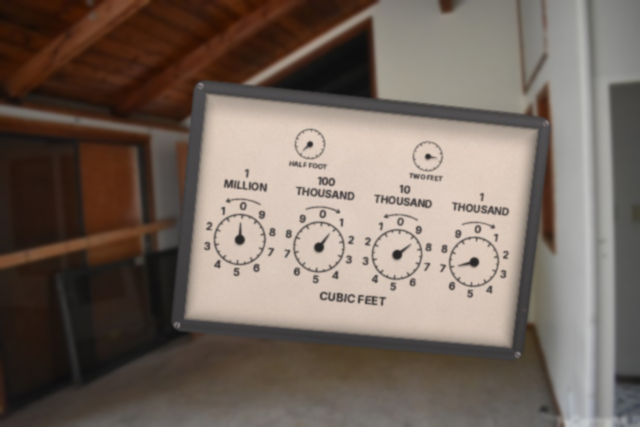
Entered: 8700 ft³
